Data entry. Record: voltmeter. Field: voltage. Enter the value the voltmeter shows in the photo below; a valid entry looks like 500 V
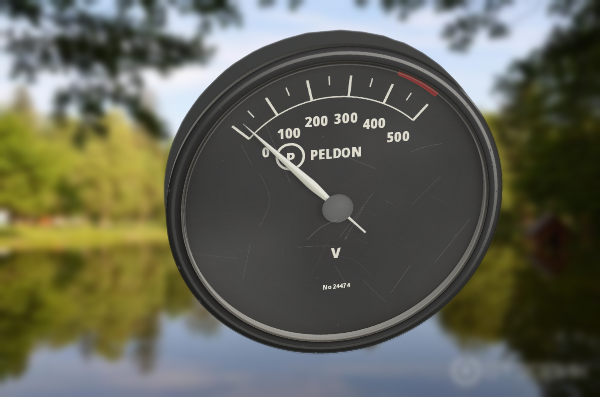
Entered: 25 V
